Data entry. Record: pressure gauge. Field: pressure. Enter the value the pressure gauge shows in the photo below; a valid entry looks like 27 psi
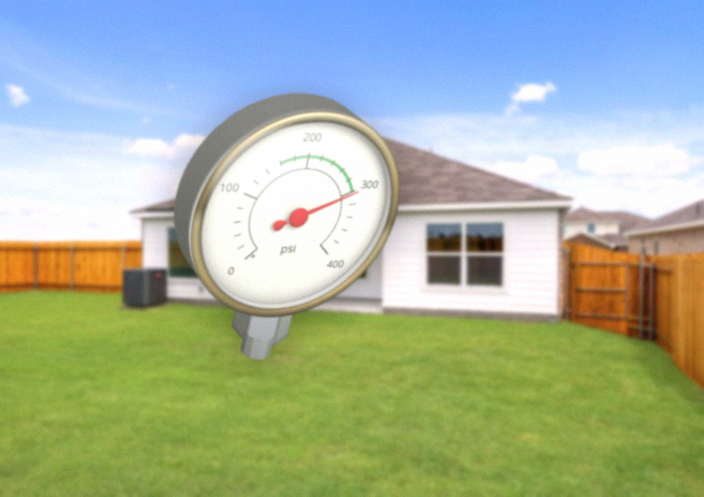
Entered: 300 psi
